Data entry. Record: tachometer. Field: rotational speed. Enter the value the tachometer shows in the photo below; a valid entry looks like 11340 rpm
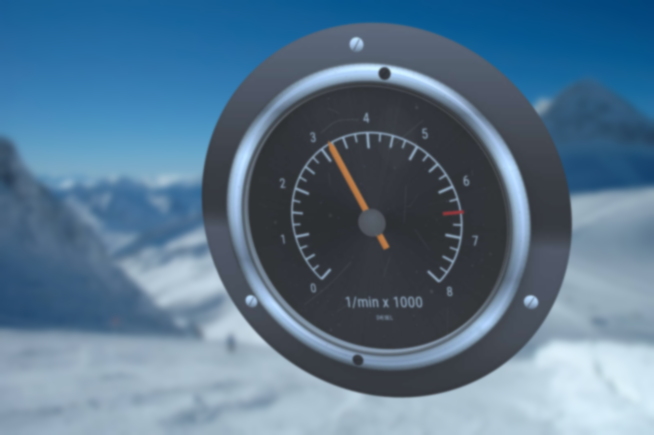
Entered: 3250 rpm
